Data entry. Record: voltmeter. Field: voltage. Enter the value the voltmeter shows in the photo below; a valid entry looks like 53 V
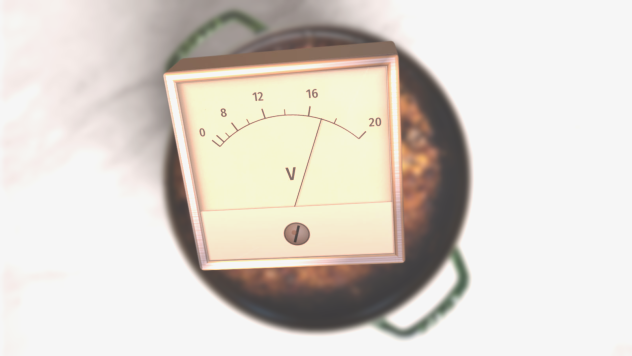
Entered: 17 V
